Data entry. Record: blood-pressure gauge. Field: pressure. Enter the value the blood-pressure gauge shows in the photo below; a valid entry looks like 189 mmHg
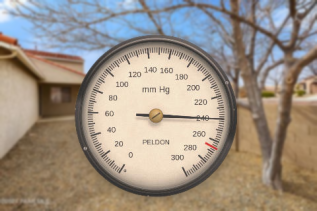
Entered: 240 mmHg
